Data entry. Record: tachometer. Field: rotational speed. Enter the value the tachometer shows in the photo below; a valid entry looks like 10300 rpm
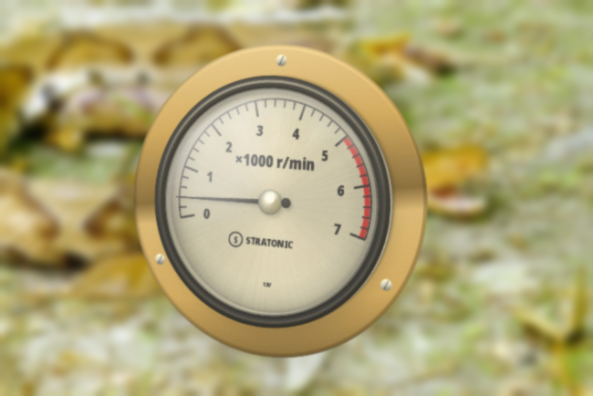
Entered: 400 rpm
